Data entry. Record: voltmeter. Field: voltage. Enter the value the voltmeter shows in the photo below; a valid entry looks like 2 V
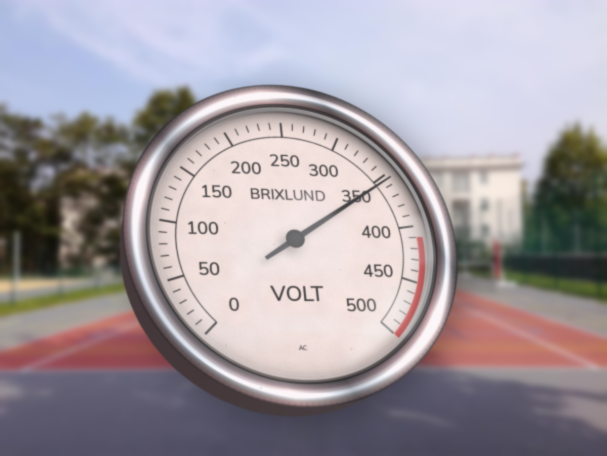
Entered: 355 V
